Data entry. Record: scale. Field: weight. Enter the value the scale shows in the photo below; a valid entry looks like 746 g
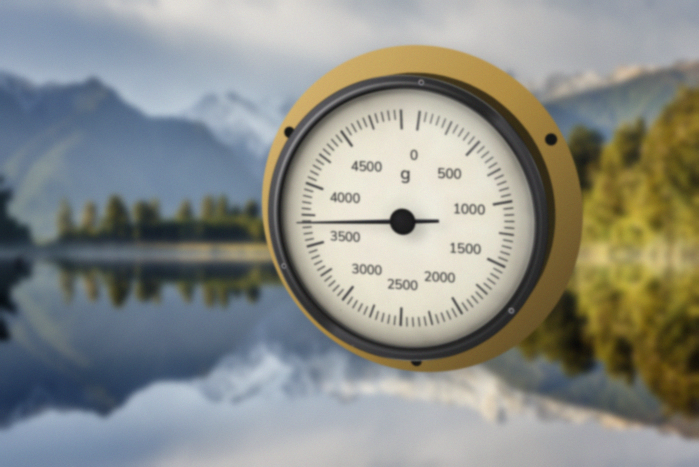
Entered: 3700 g
